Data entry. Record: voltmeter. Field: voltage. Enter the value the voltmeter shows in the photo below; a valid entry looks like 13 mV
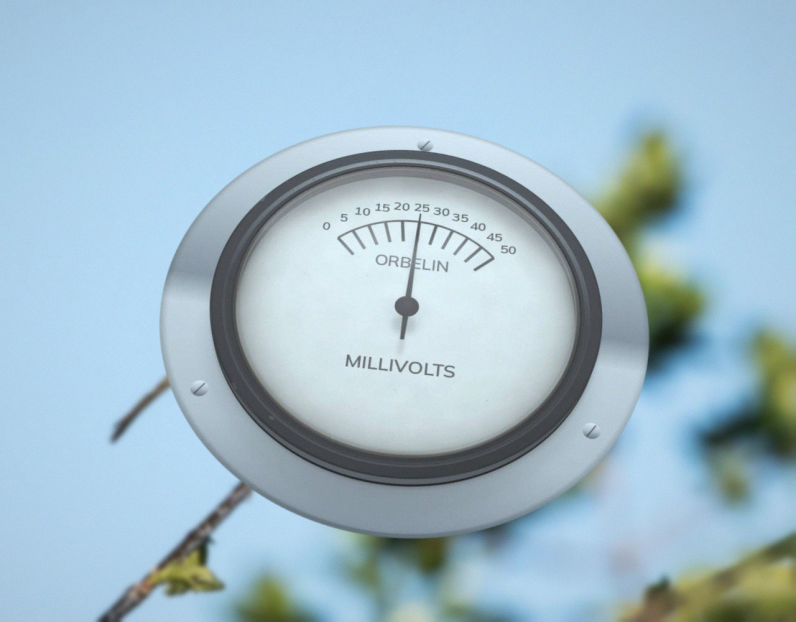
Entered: 25 mV
